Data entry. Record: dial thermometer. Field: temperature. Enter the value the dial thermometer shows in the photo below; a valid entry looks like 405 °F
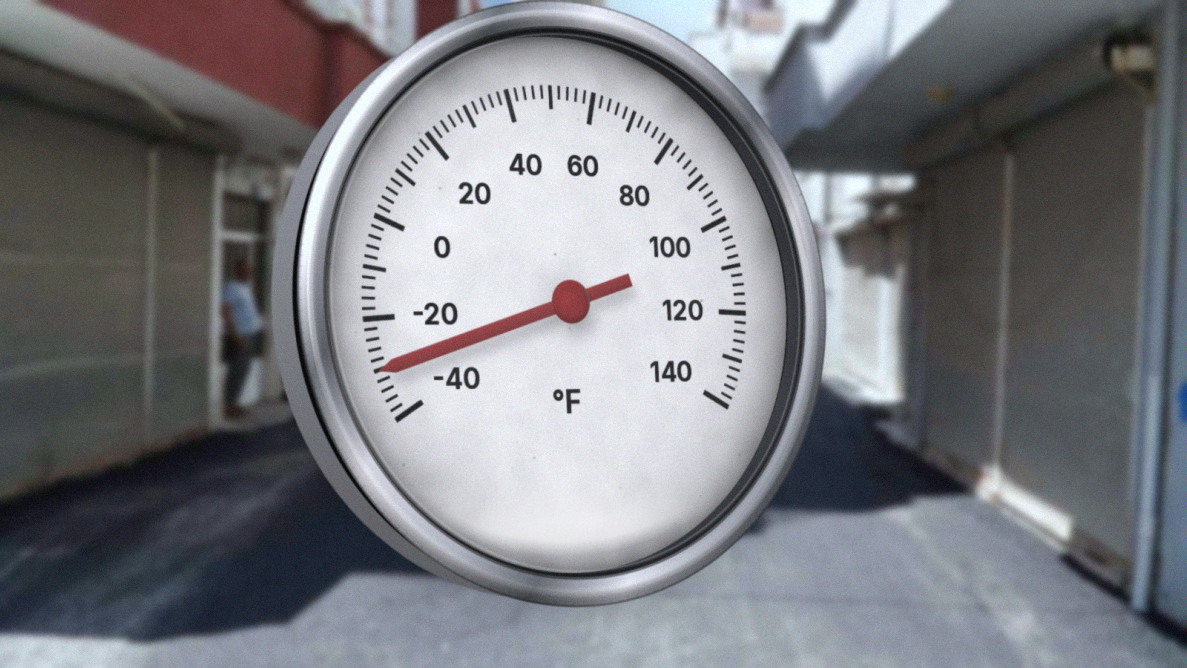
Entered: -30 °F
